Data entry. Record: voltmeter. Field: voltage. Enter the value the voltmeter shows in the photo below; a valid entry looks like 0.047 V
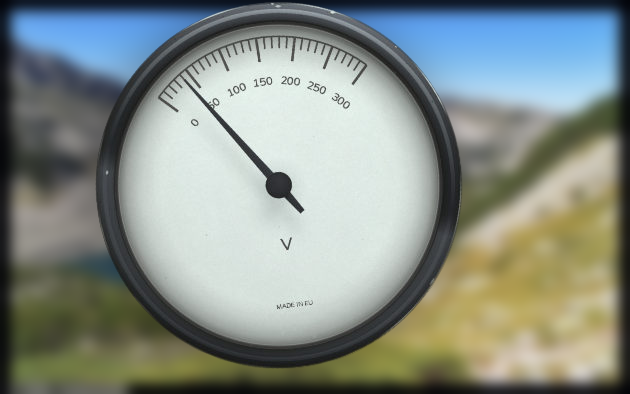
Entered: 40 V
